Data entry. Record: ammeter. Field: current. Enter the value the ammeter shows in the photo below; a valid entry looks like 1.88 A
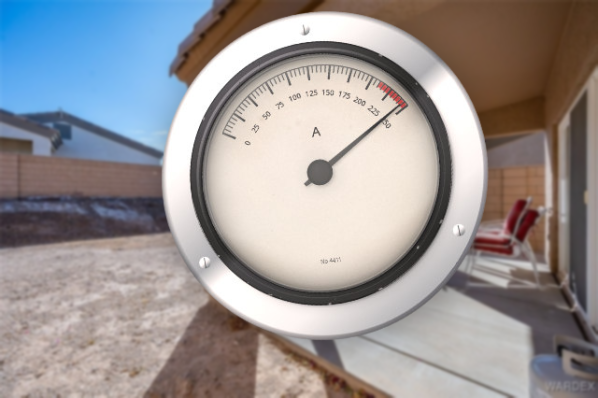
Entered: 245 A
